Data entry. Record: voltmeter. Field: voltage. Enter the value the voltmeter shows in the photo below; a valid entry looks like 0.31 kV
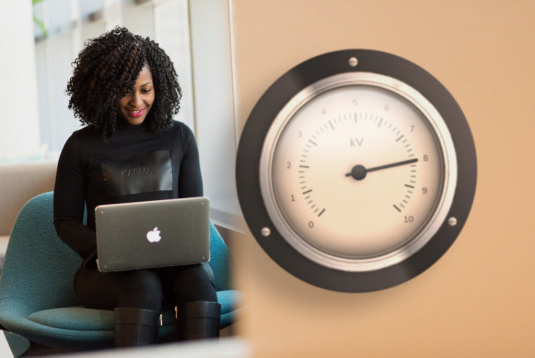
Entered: 8 kV
